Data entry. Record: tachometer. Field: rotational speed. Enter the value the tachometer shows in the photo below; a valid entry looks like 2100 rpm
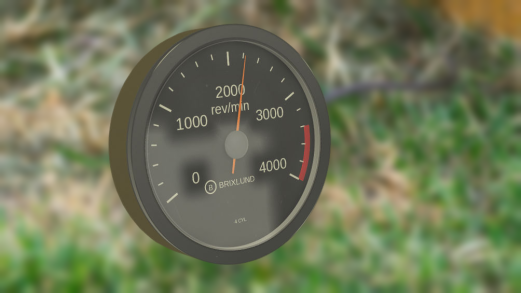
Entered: 2200 rpm
